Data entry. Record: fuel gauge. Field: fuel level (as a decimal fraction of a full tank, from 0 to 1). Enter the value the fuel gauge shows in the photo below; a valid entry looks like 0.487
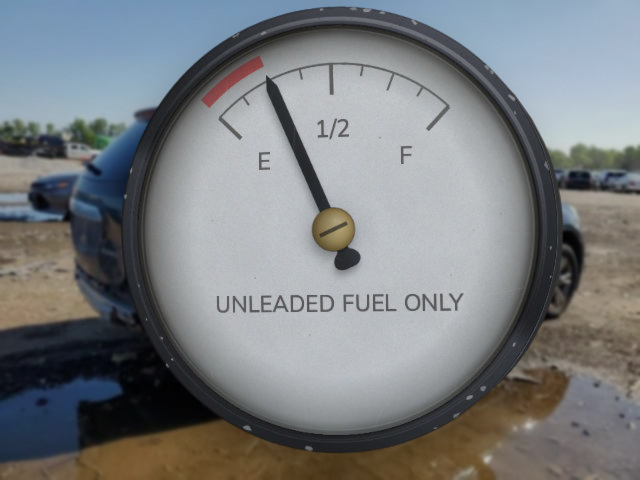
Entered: 0.25
